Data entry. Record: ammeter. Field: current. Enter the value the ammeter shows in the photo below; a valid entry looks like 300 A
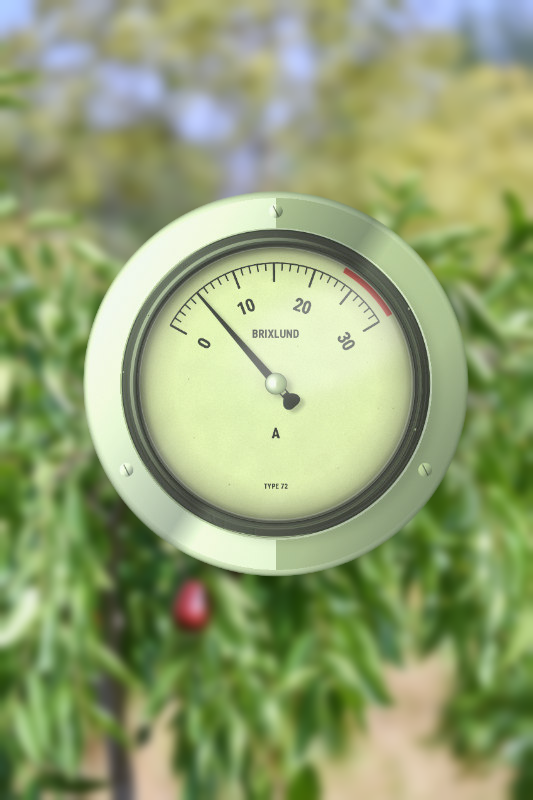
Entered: 5 A
